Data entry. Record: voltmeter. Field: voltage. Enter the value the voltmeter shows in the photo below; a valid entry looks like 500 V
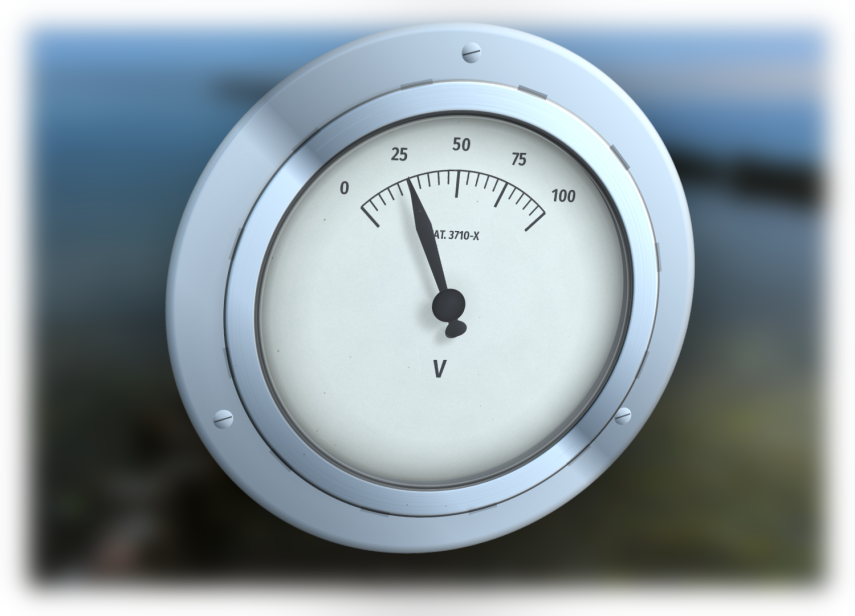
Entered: 25 V
